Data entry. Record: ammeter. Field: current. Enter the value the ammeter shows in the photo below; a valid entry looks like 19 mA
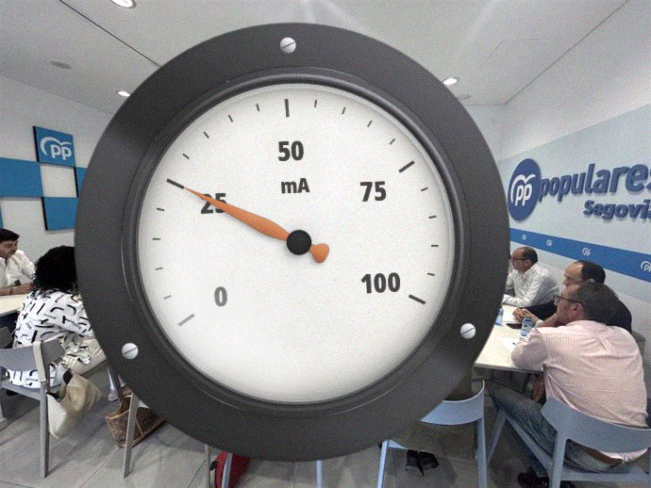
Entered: 25 mA
